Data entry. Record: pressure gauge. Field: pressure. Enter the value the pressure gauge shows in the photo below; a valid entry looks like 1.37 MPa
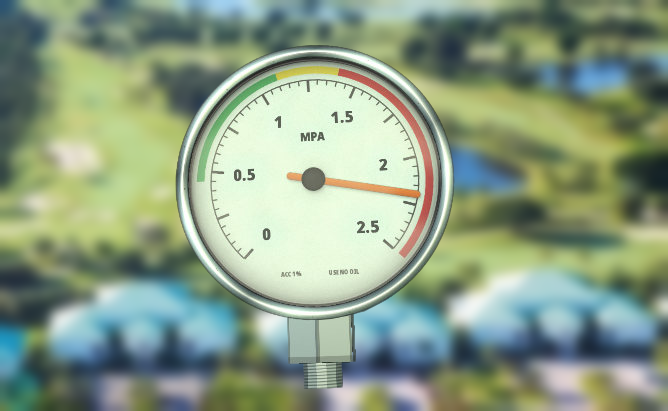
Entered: 2.2 MPa
